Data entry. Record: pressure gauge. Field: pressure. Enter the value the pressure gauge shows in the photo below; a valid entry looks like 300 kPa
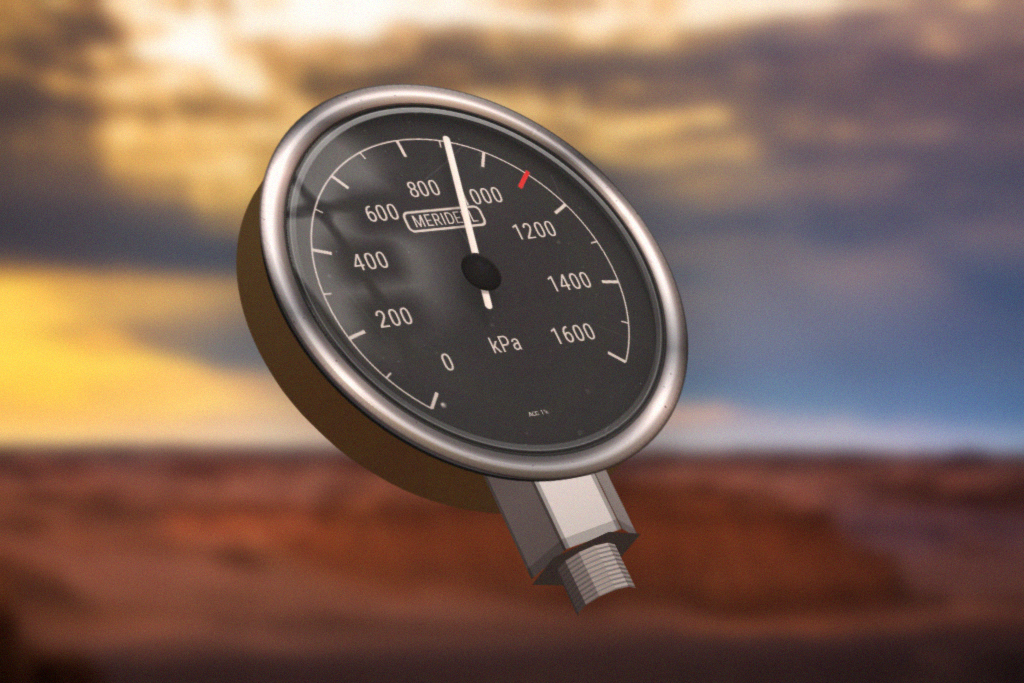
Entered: 900 kPa
